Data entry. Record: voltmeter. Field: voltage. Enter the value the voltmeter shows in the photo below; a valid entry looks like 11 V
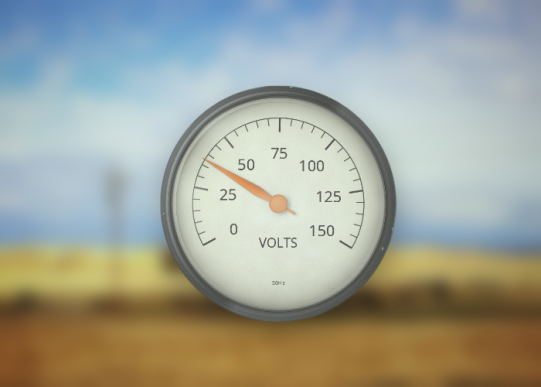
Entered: 37.5 V
